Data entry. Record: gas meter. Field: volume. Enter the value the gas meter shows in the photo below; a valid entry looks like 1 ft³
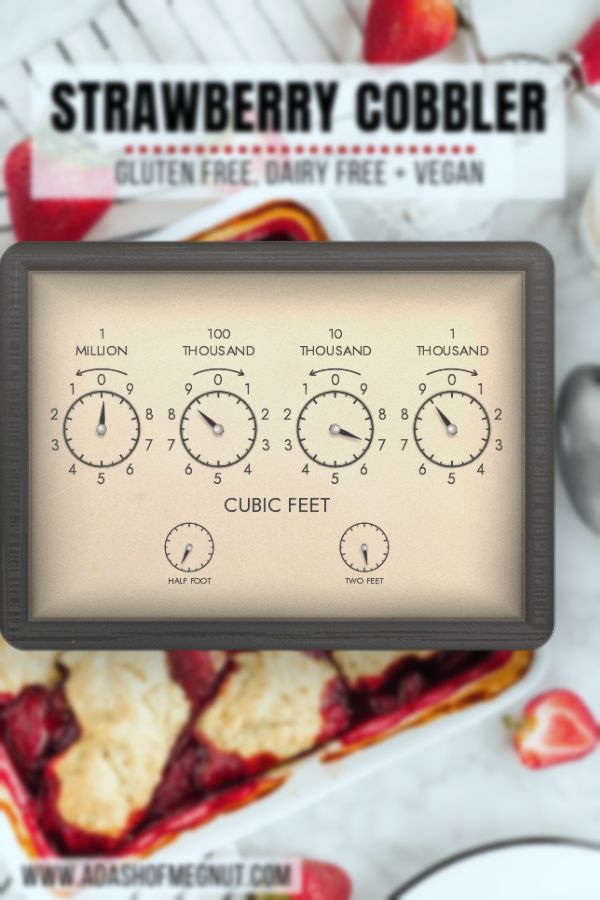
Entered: 986900 ft³
